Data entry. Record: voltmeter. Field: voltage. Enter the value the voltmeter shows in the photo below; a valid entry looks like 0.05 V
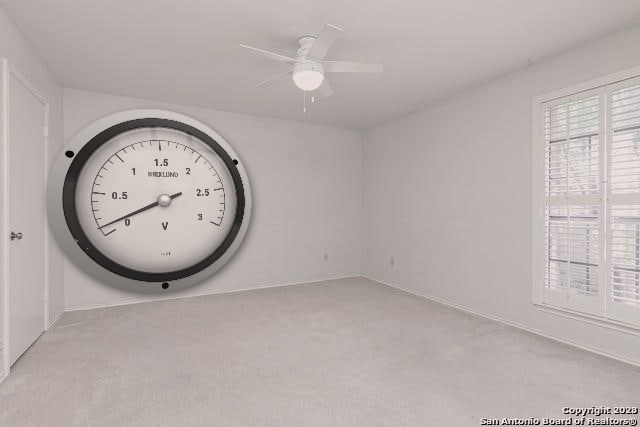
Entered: 0.1 V
